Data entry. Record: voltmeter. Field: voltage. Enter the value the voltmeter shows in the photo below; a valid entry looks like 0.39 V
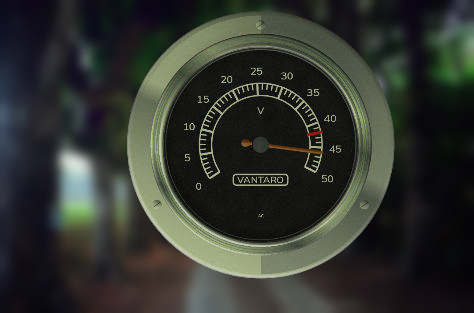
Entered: 46 V
